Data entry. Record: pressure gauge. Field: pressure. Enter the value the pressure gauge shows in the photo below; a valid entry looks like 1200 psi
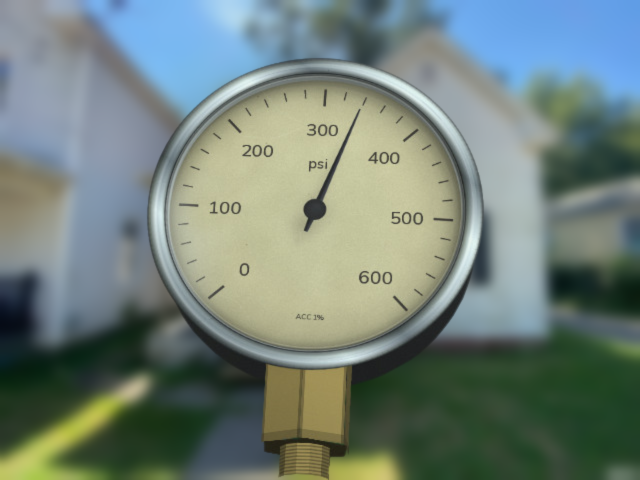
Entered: 340 psi
